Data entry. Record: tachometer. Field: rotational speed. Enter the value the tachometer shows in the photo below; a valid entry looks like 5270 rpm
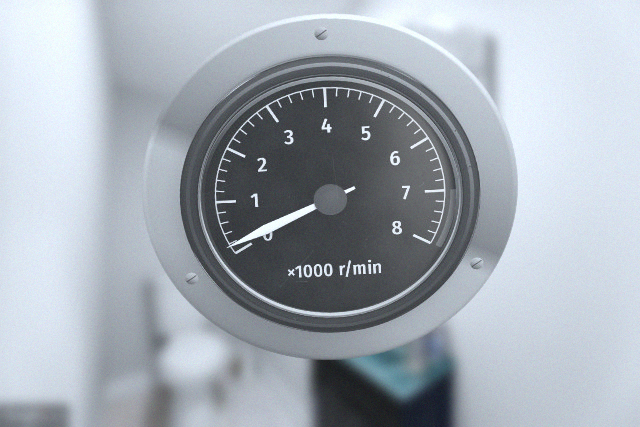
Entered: 200 rpm
